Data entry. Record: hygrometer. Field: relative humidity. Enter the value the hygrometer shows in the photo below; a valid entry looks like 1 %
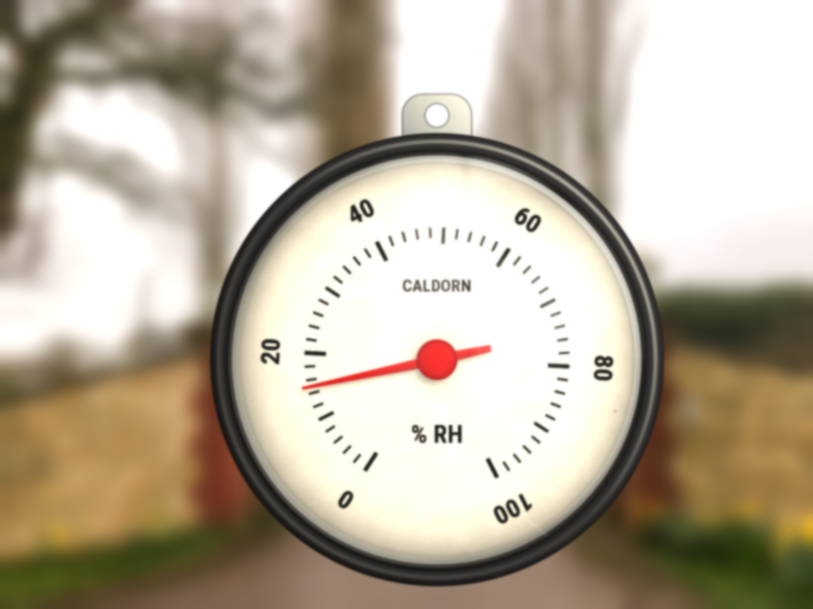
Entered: 15 %
